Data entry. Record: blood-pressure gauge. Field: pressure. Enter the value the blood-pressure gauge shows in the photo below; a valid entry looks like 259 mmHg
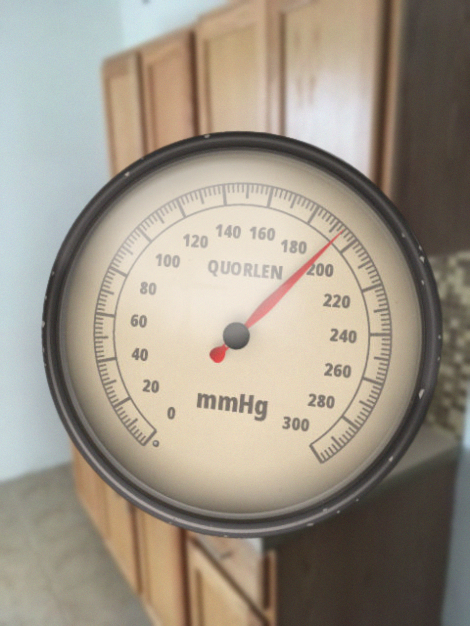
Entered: 194 mmHg
